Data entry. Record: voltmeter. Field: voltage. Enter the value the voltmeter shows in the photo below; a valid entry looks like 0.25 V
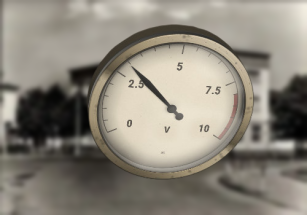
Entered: 3 V
